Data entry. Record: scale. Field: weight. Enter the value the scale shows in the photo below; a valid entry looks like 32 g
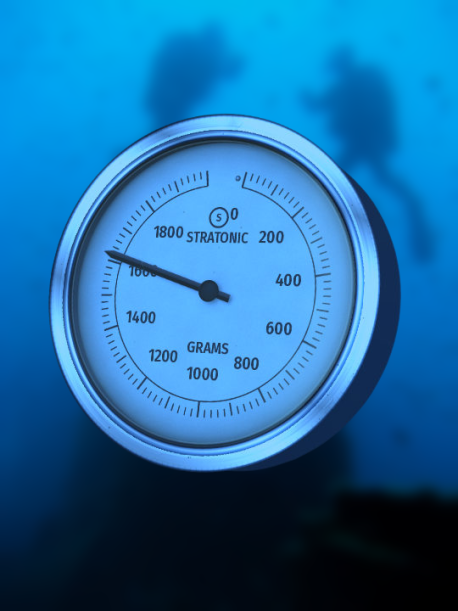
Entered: 1620 g
